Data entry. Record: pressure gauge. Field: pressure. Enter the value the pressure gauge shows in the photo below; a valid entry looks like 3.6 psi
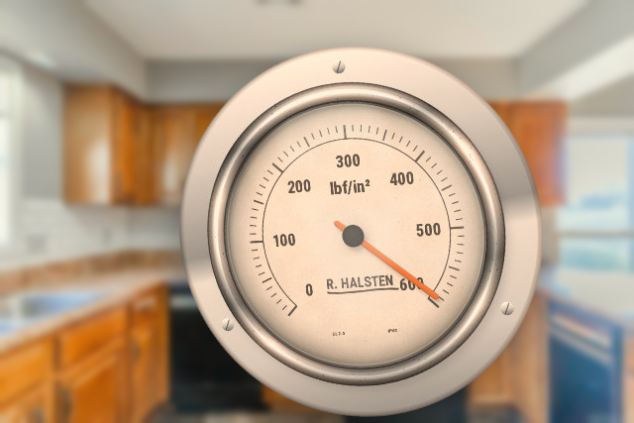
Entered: 590 psi
